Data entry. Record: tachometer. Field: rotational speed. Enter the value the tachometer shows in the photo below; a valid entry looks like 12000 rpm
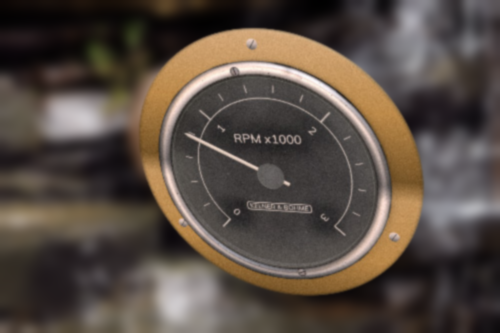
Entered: 800 rpm
